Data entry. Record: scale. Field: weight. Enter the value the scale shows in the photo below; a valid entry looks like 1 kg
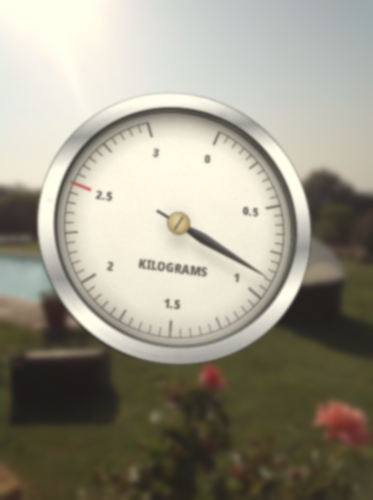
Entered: 0.9 kg
